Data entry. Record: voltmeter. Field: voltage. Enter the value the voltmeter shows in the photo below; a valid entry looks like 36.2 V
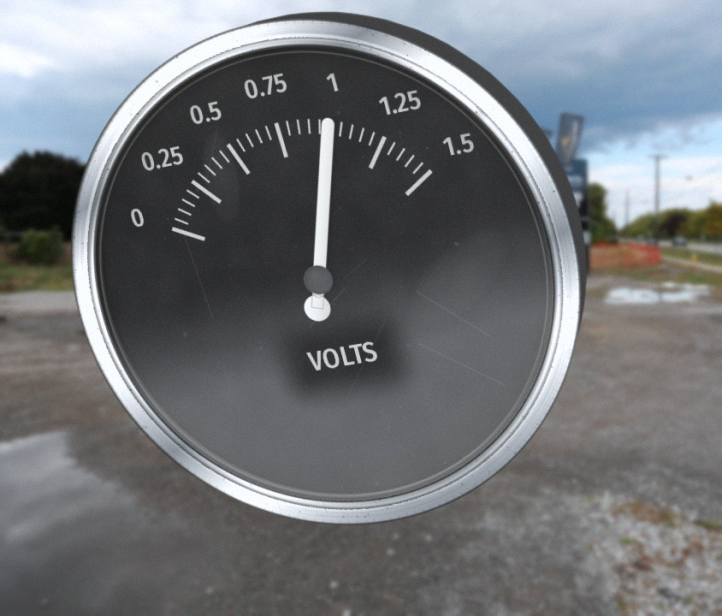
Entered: 1 V
